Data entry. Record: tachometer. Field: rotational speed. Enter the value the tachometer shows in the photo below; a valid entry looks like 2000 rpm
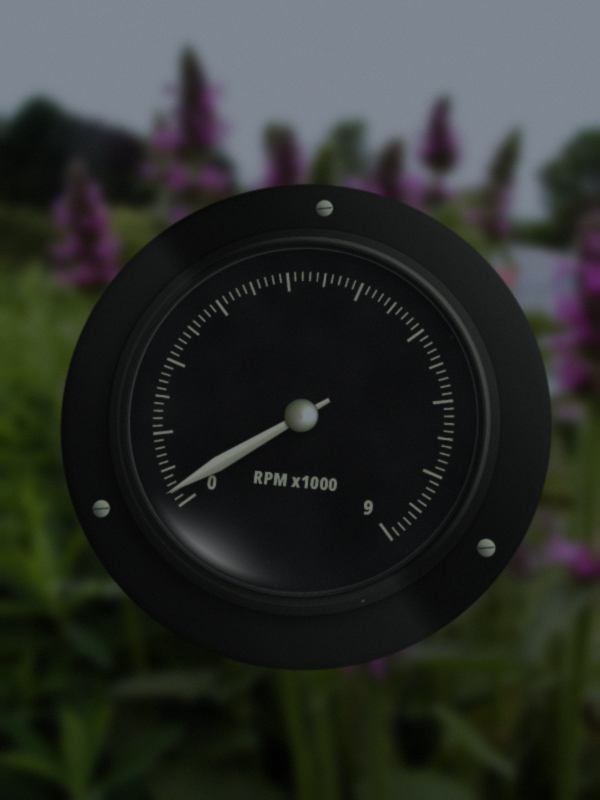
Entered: 200 rpm
